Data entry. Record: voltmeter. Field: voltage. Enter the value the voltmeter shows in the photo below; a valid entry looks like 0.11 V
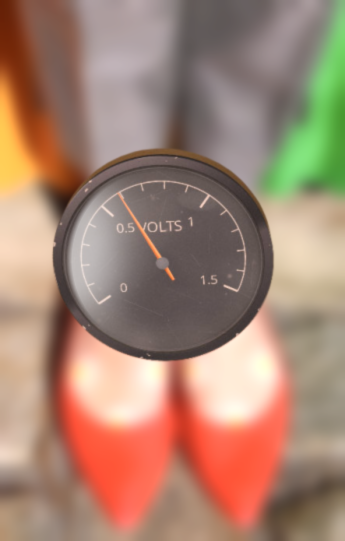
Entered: 0.6 V
